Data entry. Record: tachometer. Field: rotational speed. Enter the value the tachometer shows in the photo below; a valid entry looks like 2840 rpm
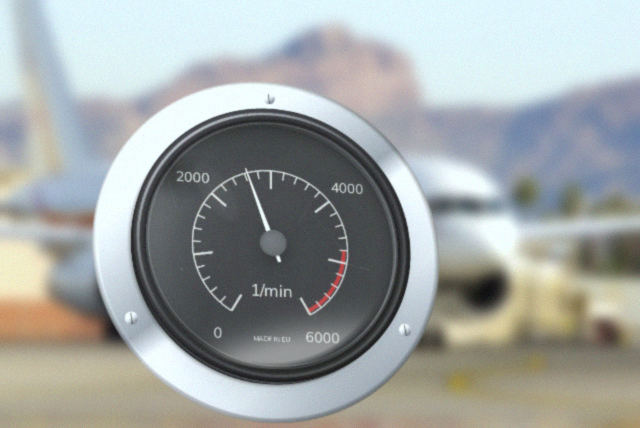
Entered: 2600 rpm
